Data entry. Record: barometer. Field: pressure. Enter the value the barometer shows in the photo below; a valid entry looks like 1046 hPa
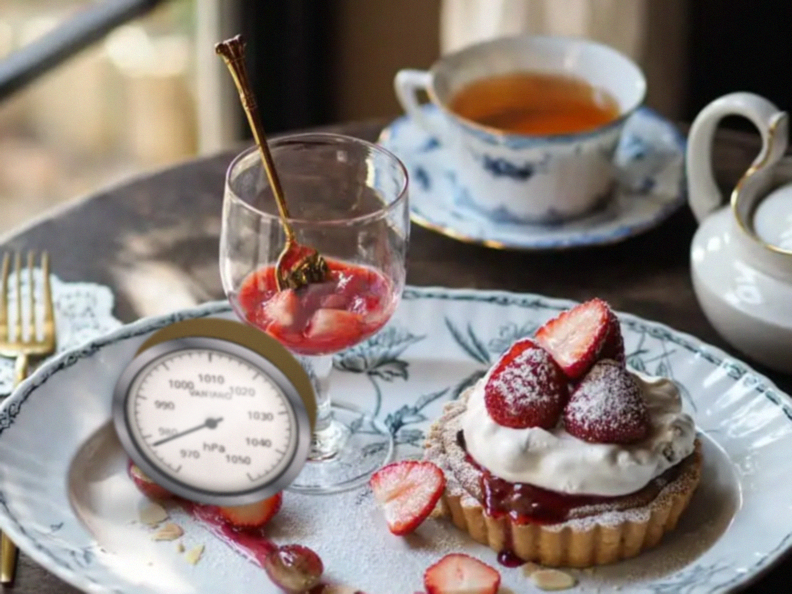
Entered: 978 hPa
